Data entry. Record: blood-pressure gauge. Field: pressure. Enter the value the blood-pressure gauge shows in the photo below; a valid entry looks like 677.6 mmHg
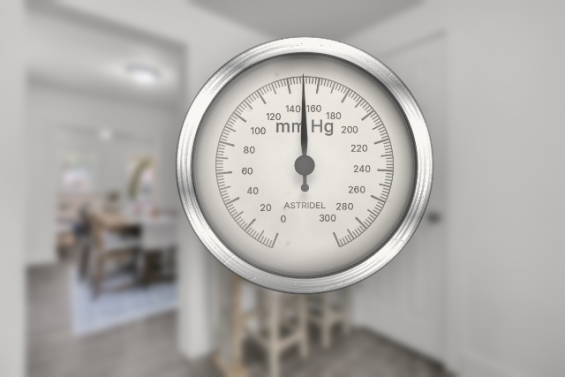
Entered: 150 mmHg
